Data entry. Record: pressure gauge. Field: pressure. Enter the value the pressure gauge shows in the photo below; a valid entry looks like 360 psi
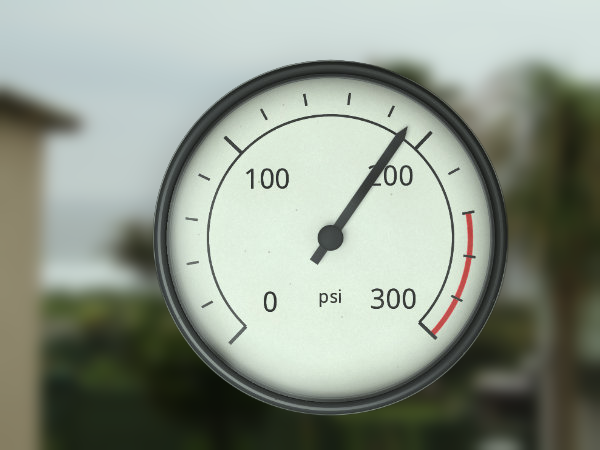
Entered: 190 psi
